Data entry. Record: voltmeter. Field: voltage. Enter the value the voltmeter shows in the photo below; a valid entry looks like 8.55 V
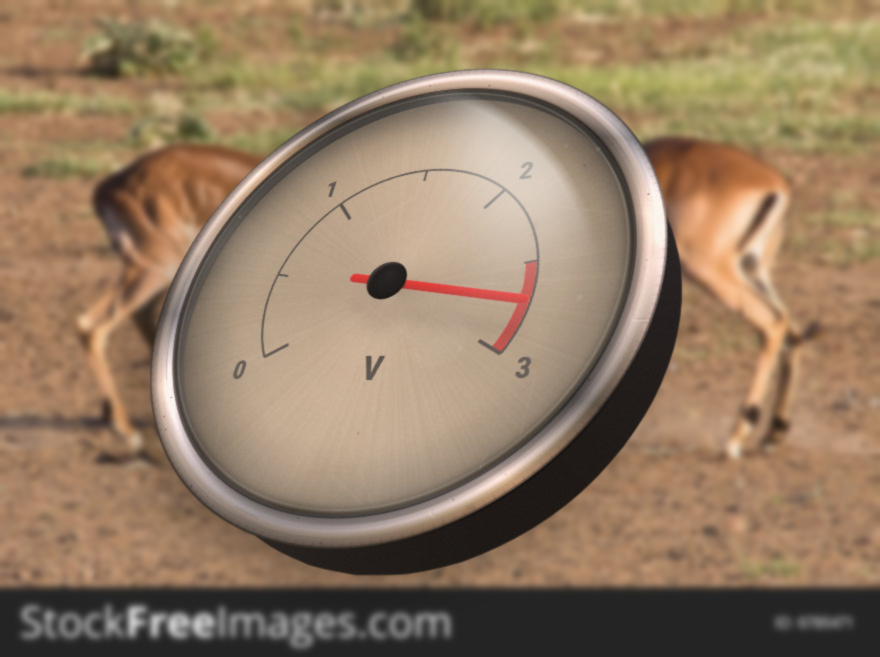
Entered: 2.75 V
